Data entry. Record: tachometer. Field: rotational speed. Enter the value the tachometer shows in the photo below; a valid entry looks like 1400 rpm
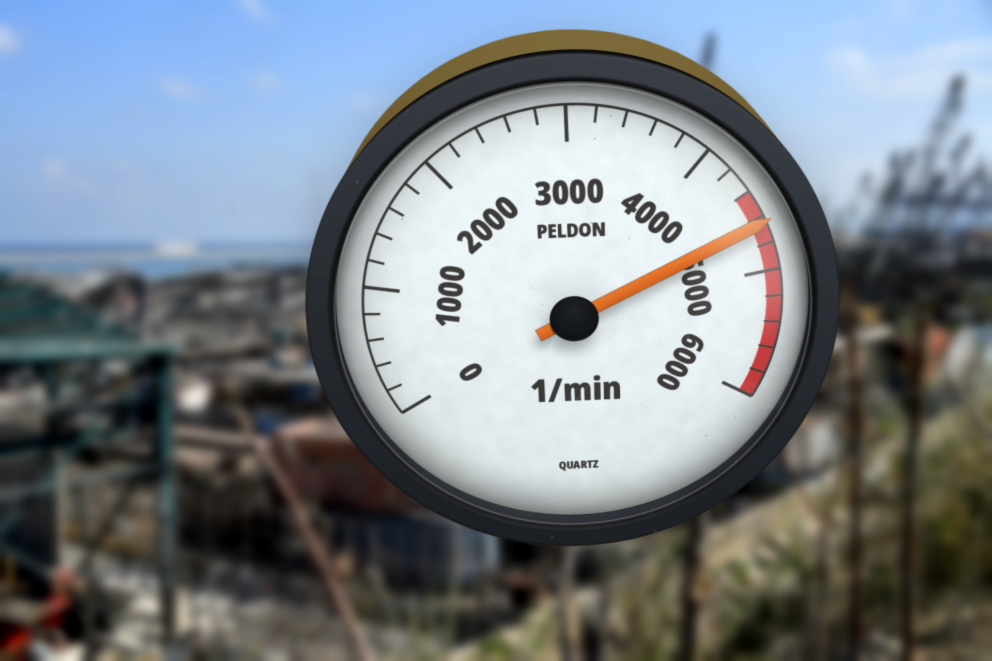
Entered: 4600 rpm
